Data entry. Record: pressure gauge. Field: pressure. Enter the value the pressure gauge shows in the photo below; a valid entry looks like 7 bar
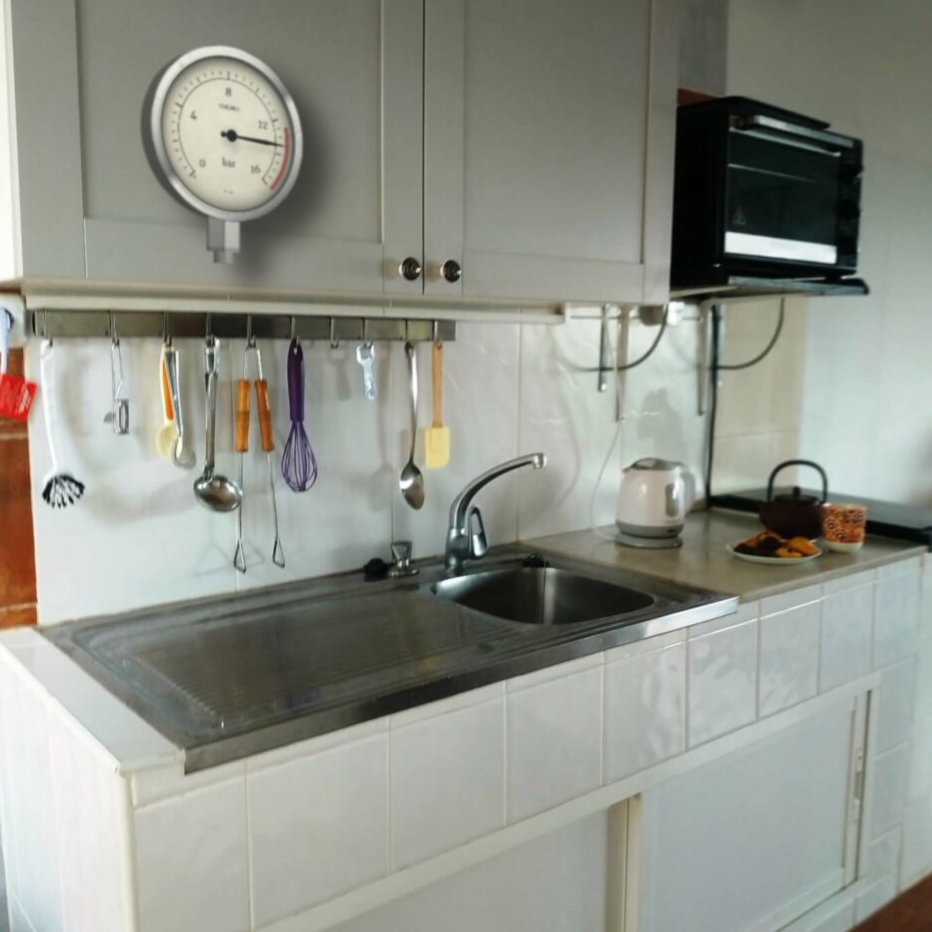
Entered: 13.5 bar
